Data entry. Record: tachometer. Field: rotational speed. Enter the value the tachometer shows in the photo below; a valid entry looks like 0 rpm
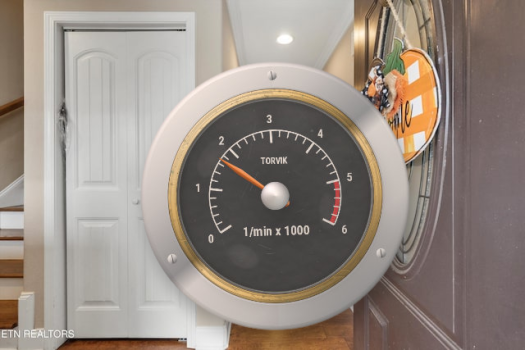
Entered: 1700 rpm
